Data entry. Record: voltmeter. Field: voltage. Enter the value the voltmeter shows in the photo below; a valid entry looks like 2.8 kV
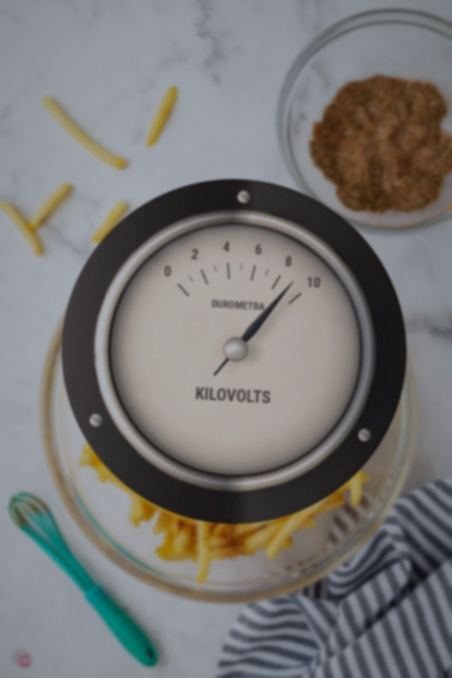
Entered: 9 kV
